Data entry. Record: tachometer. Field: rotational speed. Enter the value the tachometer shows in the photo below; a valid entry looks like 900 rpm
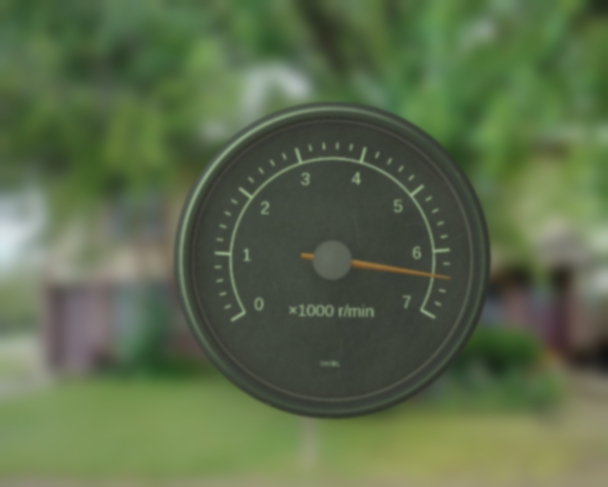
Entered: 6400 rpm
